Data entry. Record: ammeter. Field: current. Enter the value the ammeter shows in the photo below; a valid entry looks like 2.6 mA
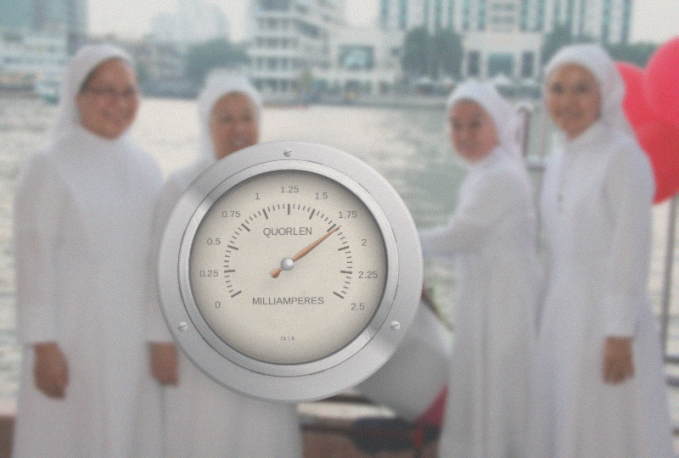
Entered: 1.8 mA
